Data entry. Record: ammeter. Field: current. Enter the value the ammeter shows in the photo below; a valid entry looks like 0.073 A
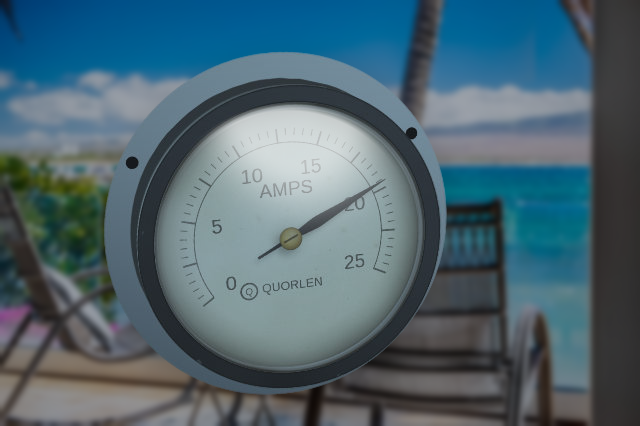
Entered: 19.5 A
